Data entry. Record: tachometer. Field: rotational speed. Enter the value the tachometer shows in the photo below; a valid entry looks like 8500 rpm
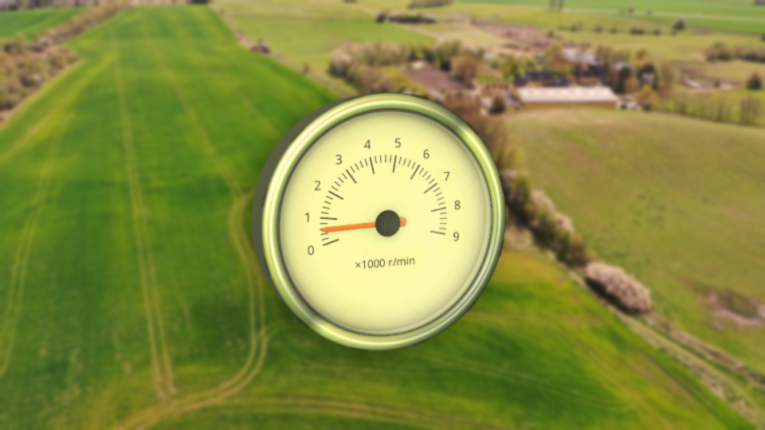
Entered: 600 rpm
